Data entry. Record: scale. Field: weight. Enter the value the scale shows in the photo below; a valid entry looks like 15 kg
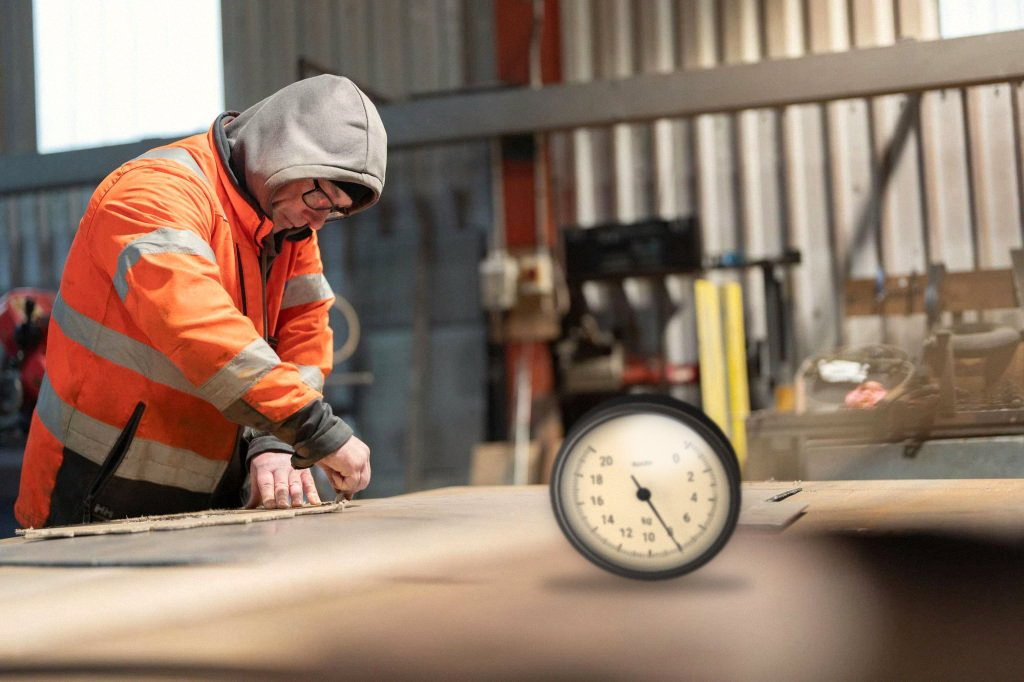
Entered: 8 kg
